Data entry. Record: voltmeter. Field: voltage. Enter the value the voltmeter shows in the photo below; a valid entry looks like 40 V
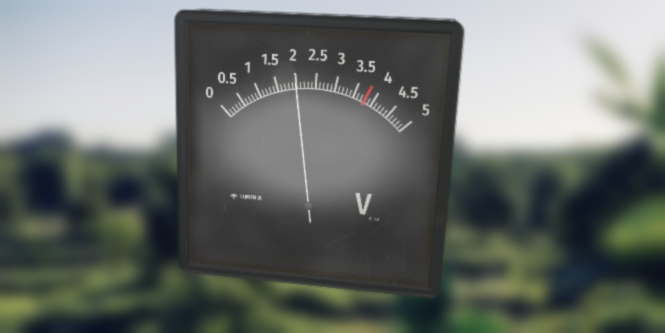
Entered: 2 V
